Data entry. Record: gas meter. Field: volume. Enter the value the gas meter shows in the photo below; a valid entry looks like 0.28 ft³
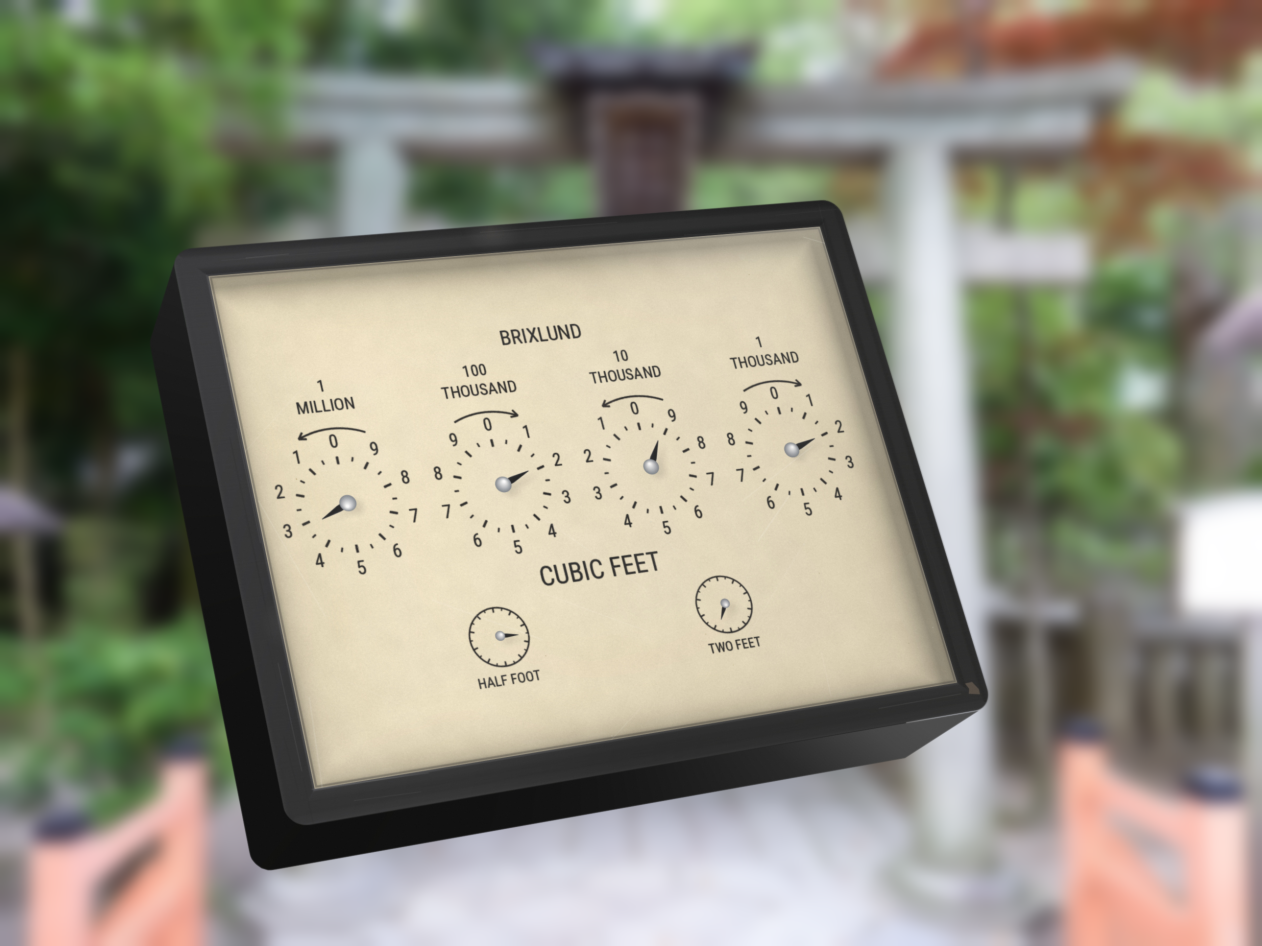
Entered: 319200 ft³
